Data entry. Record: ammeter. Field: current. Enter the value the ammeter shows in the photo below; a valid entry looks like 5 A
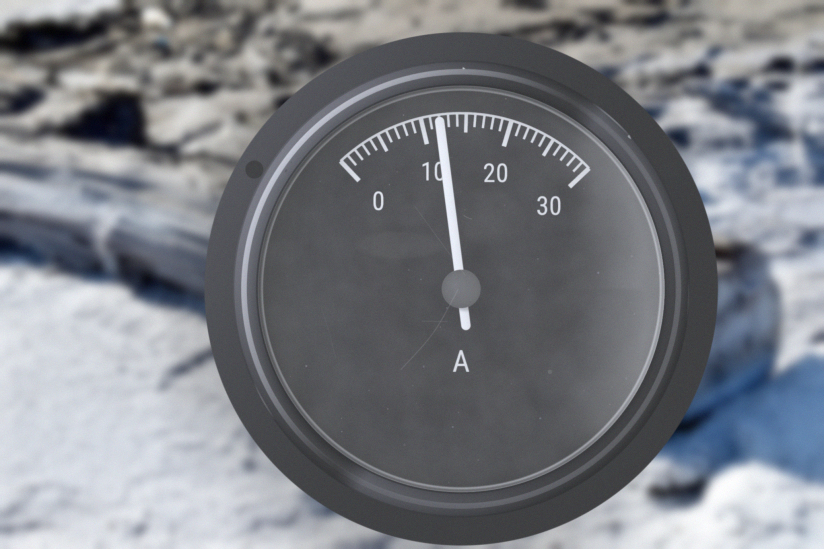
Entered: 12 A
